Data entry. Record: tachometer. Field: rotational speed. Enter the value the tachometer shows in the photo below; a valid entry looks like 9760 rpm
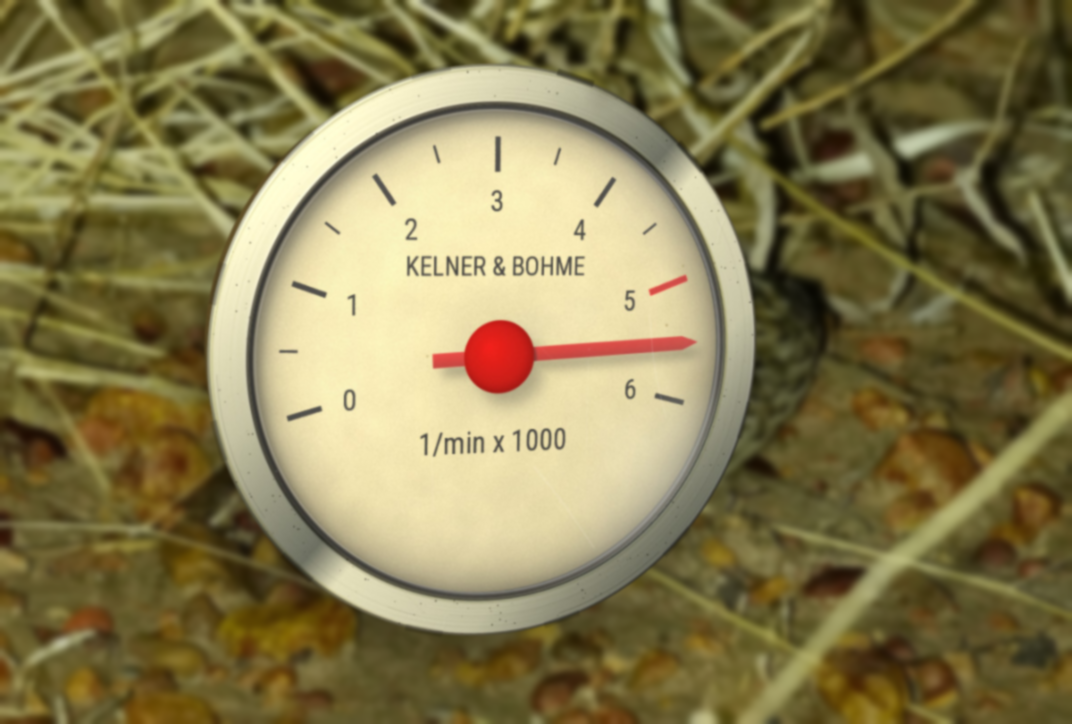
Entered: 5500 rpm
